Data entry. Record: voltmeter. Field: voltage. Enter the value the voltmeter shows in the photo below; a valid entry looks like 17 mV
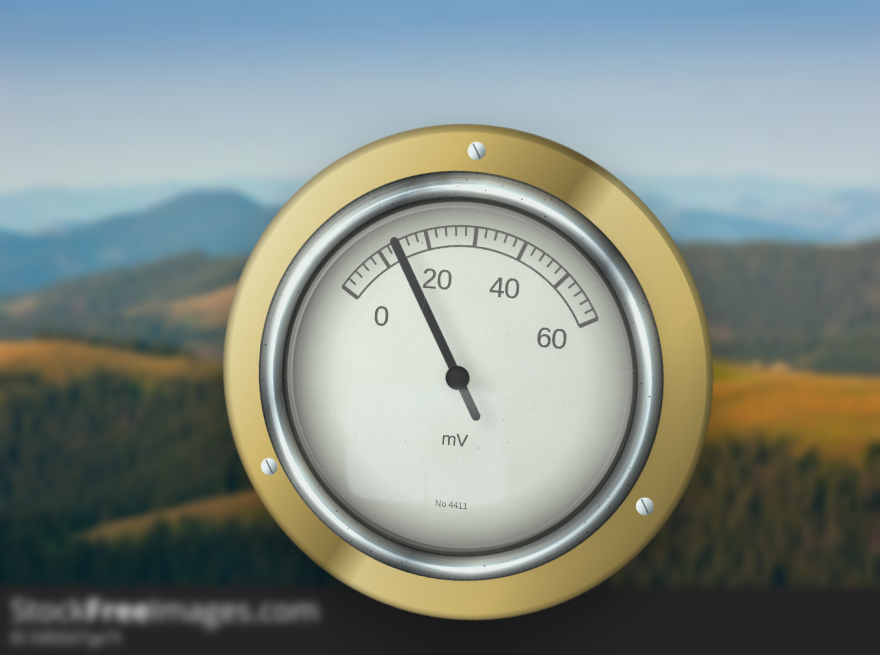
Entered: 14 mV
